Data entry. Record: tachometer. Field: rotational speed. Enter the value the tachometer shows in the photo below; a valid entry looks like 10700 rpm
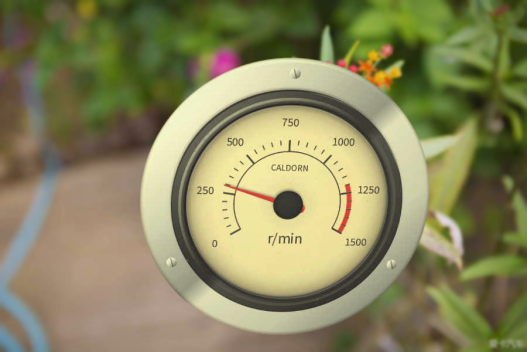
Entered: 300 rpm
